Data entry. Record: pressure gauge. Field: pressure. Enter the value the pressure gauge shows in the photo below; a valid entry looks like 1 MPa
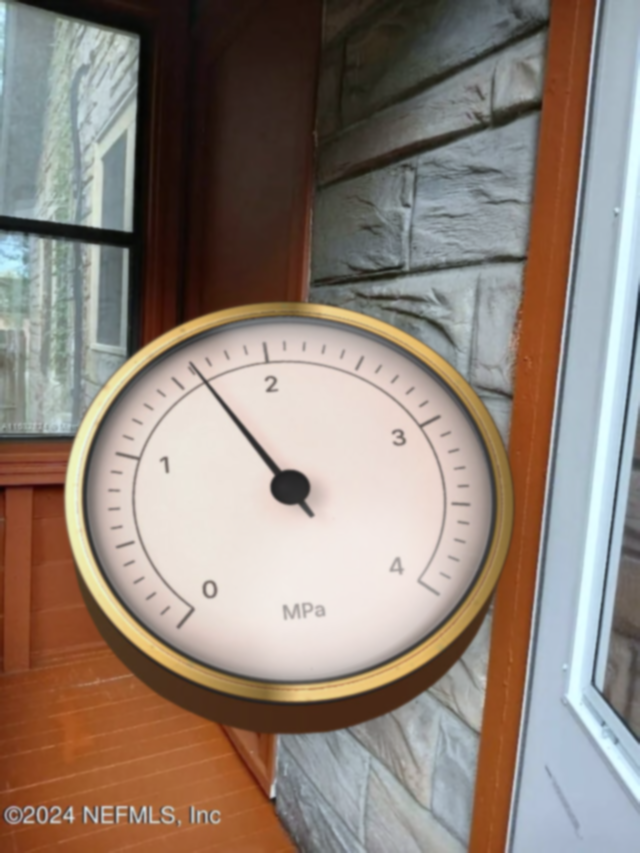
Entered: 1.6 MPa
